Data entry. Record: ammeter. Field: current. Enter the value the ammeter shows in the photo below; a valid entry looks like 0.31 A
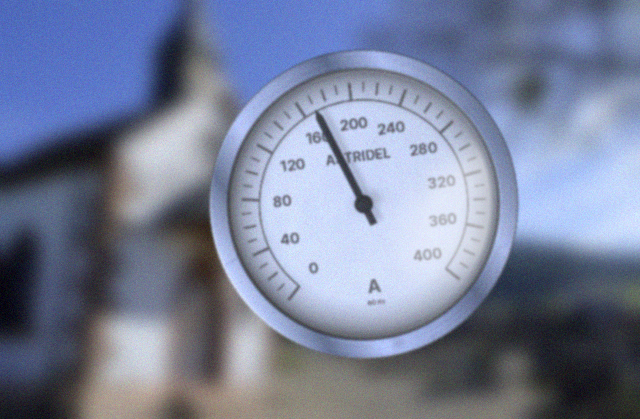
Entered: 170 A
